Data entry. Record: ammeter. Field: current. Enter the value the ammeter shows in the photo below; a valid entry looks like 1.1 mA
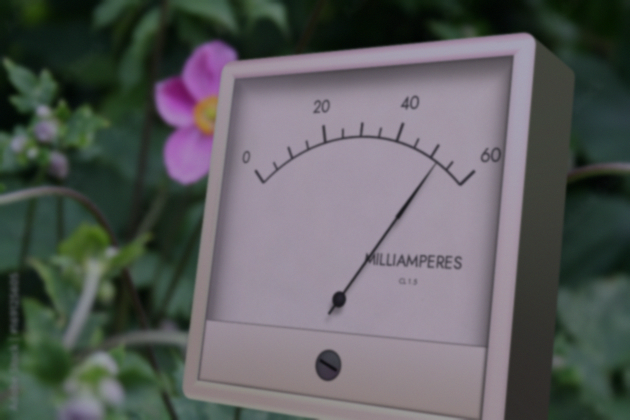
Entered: 52.5 mA
